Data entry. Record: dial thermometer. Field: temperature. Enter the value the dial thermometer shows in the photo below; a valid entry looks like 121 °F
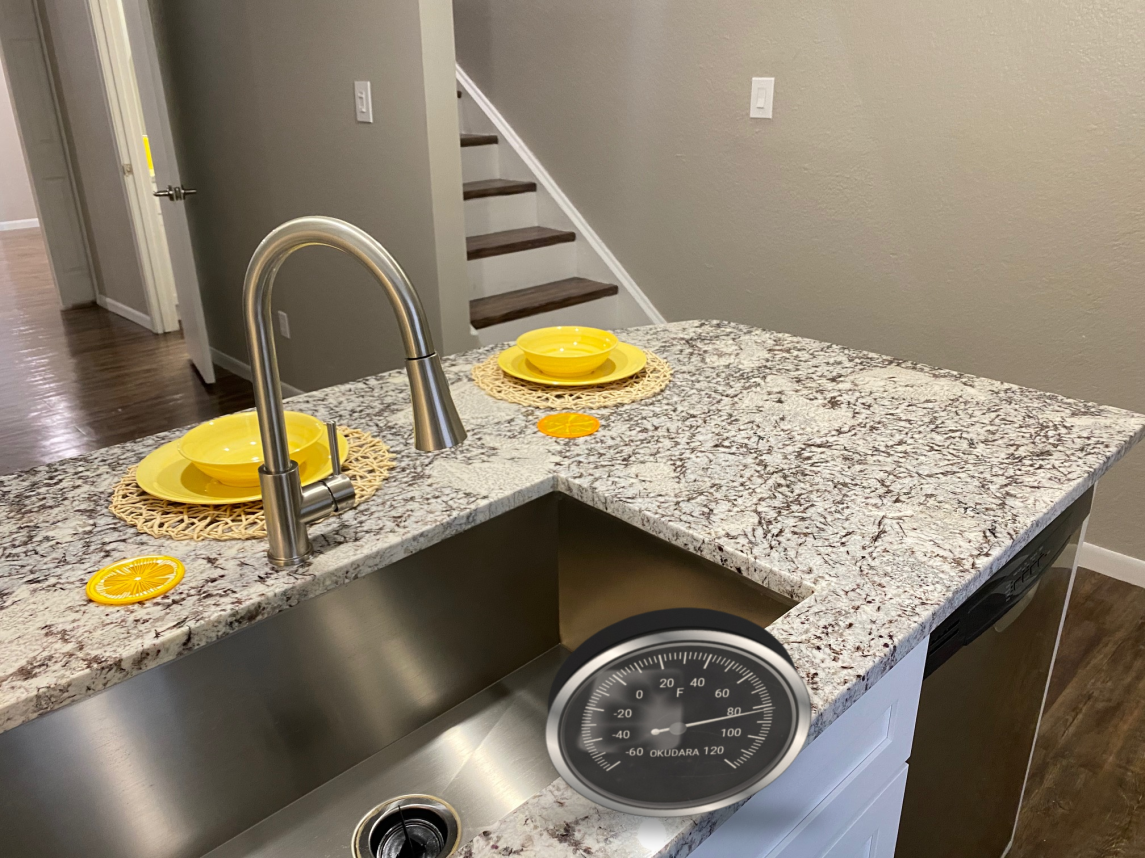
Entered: 80 °F
